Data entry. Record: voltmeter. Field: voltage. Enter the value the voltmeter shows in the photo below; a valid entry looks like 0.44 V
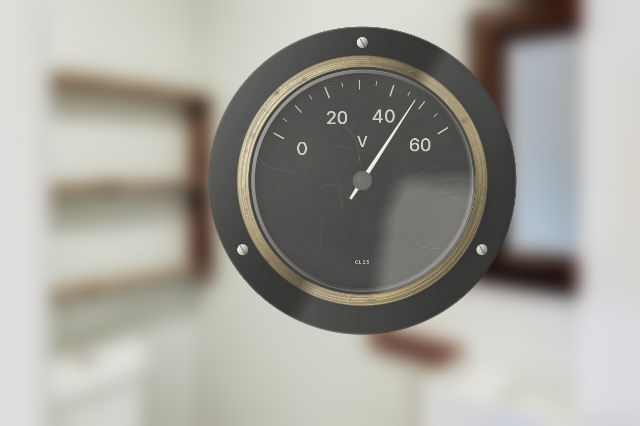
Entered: 47.5 V
